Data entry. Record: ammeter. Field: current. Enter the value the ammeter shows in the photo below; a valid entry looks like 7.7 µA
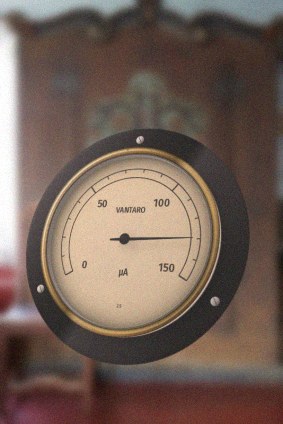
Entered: 130 µA
